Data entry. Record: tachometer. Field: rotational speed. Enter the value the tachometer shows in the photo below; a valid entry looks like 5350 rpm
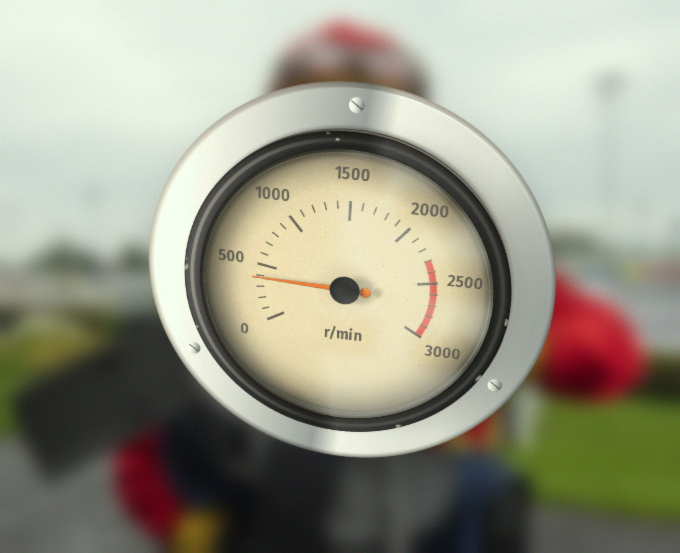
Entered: 400 rpm
